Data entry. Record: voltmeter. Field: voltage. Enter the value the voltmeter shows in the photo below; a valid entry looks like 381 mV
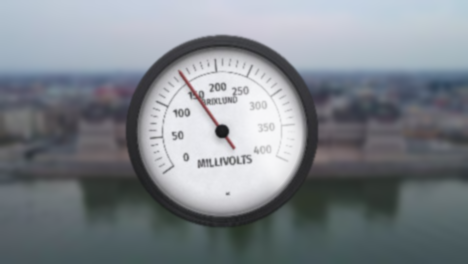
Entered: 150 mV
